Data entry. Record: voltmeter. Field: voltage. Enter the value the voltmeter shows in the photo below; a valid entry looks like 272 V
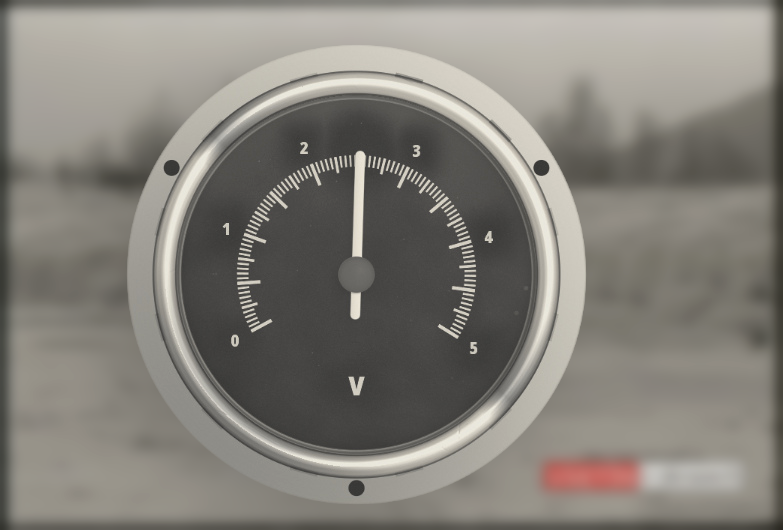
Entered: 2.5 V
